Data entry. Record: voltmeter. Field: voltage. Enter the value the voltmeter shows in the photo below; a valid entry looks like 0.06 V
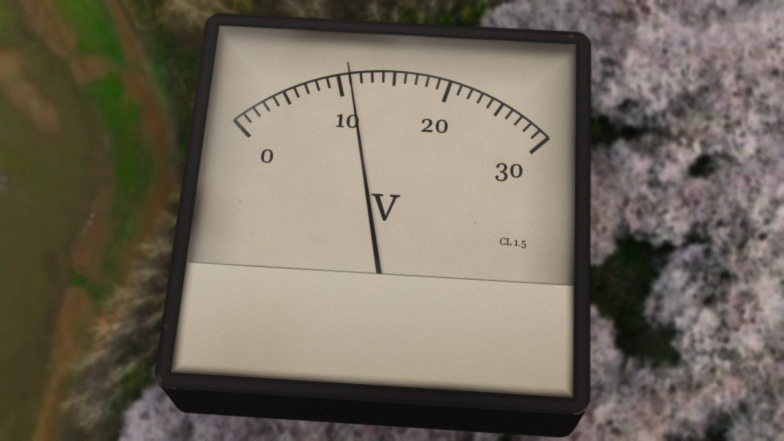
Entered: 11 V
